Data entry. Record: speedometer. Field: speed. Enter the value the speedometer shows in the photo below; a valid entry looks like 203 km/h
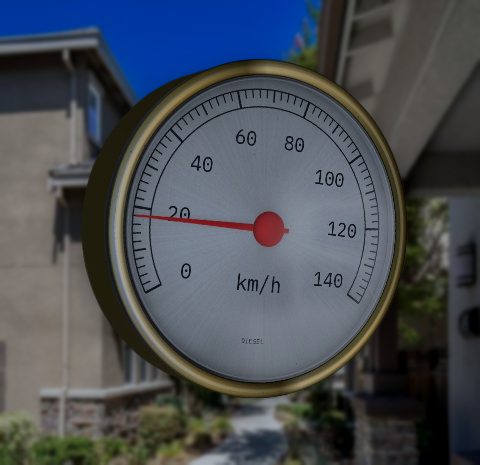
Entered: 18 km/h
